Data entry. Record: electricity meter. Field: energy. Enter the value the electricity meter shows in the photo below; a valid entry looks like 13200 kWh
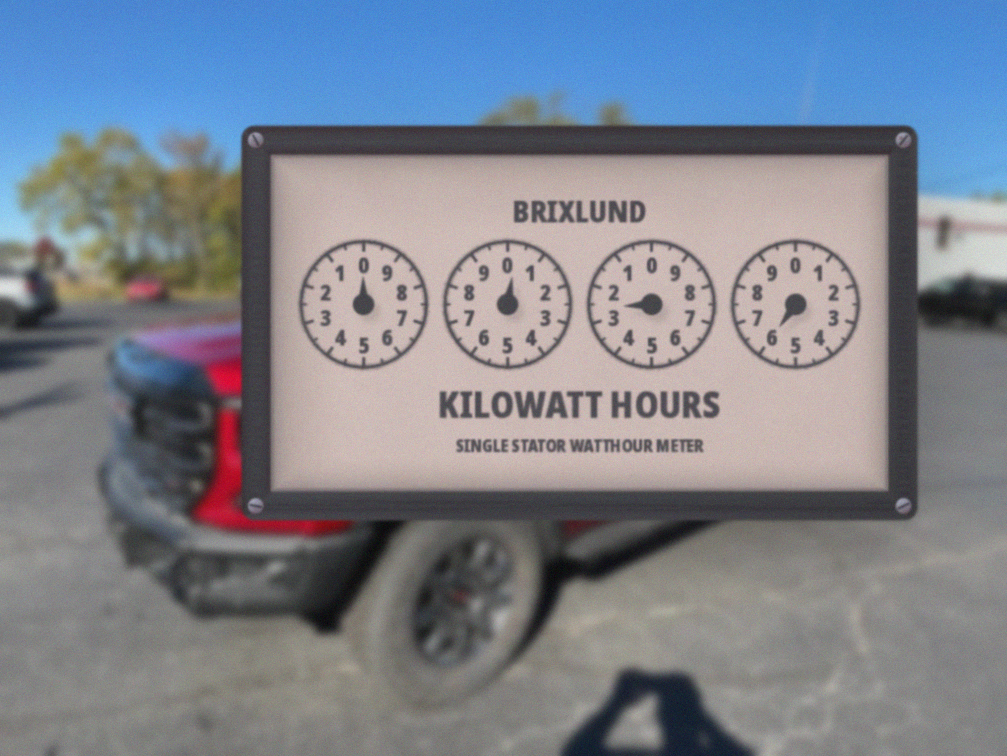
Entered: 26 kWh
